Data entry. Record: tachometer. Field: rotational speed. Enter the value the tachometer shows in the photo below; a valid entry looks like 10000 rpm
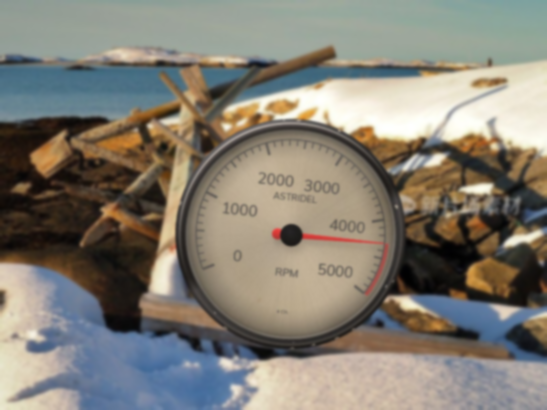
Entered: 4300 rpm
